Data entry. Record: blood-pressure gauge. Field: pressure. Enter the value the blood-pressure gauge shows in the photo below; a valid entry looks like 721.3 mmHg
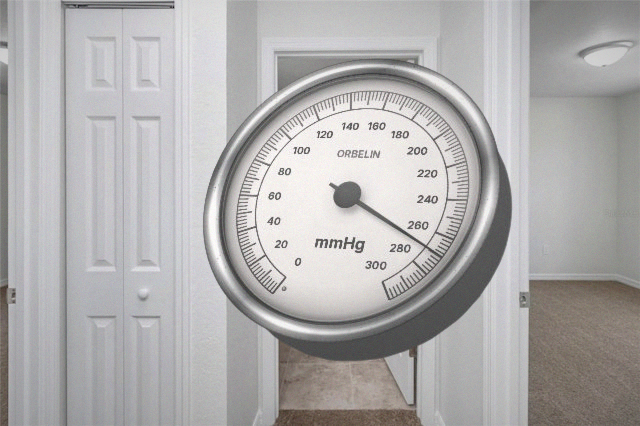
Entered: 270 mmHg
